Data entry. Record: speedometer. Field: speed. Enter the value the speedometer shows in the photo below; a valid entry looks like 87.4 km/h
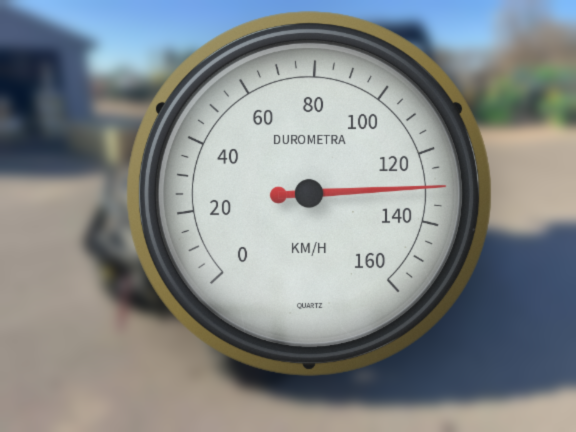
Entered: 130 km/h
